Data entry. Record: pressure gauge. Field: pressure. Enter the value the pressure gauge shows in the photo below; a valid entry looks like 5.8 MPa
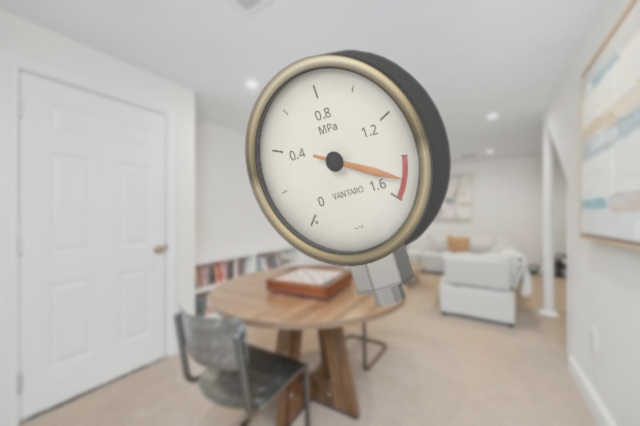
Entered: 1.5 MPa
